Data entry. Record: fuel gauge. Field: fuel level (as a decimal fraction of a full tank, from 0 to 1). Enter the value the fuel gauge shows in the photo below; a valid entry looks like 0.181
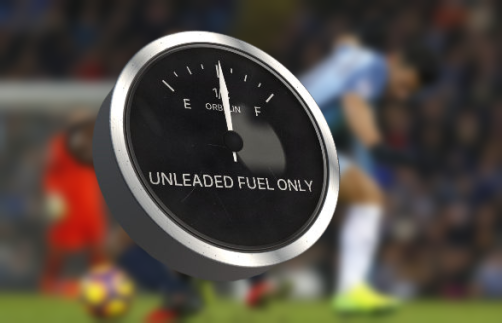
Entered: 0.5
